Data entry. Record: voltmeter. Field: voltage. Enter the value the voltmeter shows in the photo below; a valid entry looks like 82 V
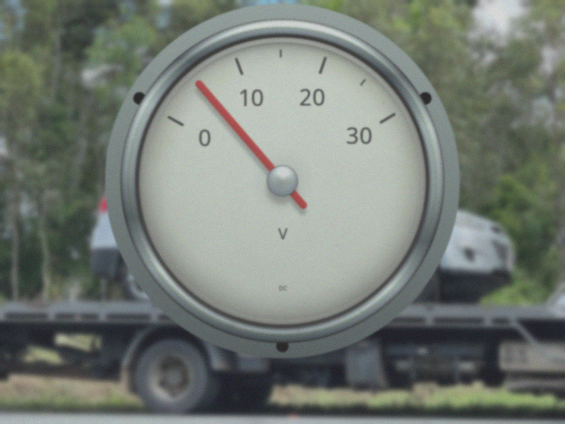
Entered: 5 V
